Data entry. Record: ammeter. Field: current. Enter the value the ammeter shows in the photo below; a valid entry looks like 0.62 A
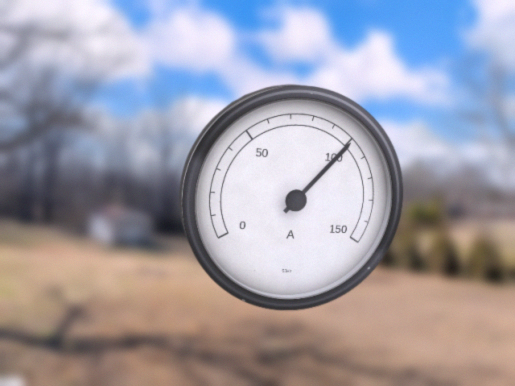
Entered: 100 A
